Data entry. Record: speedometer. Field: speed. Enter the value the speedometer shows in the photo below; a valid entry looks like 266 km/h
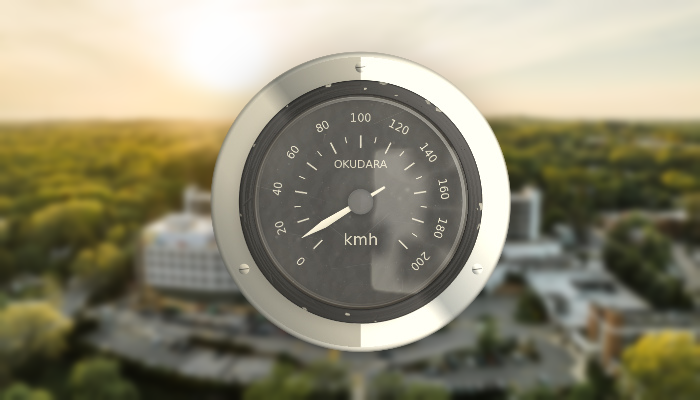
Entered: 10 km/h
